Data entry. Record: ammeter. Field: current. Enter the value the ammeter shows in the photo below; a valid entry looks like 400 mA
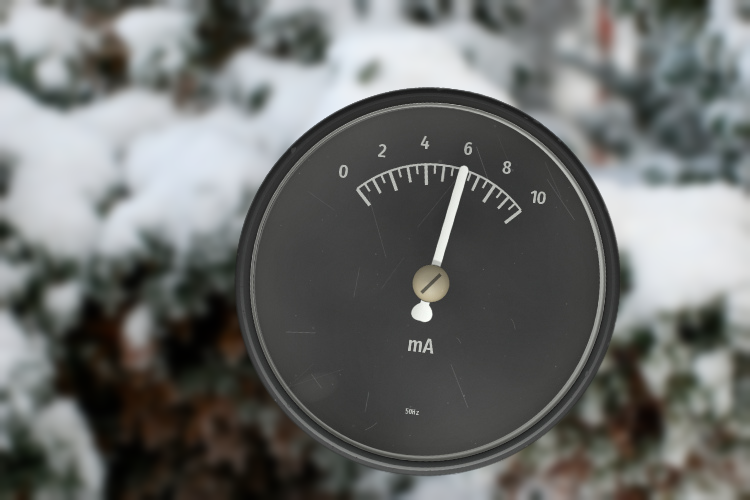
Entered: 6 mA
